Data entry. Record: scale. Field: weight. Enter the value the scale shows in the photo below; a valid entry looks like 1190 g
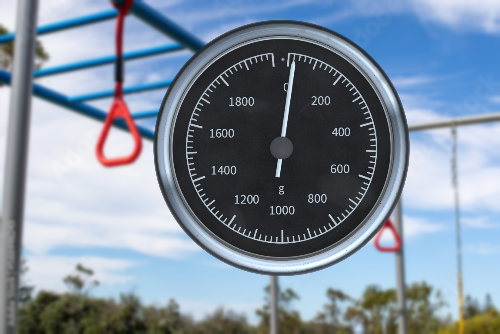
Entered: 20 g
